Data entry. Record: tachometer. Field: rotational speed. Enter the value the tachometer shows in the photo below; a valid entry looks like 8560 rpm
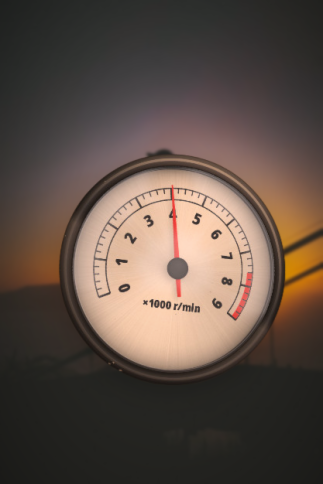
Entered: 4000 rpm
